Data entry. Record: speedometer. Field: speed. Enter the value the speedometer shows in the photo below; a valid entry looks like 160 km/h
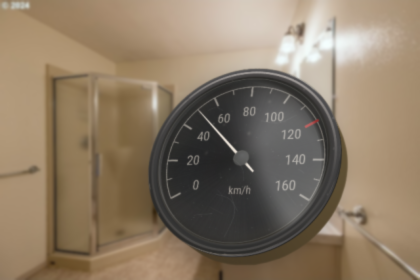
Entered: 50 km/h
